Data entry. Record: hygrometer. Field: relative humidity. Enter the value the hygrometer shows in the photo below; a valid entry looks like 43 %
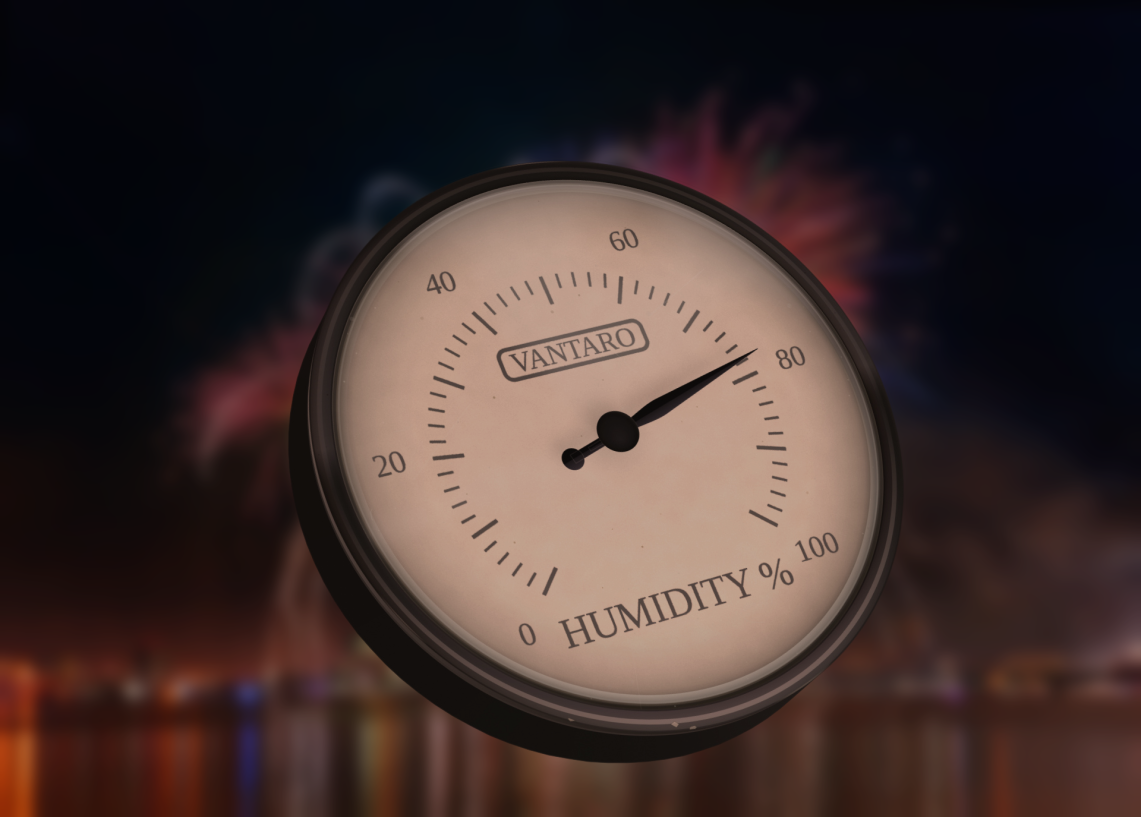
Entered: 78 %
